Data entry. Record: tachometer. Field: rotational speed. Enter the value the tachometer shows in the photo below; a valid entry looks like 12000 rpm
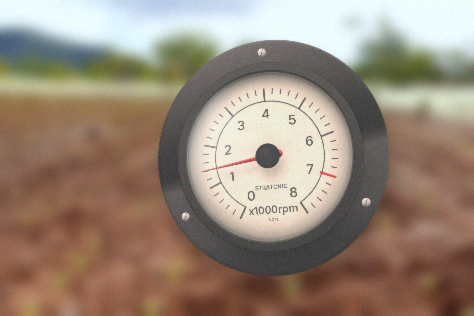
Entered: 1400 rpm
